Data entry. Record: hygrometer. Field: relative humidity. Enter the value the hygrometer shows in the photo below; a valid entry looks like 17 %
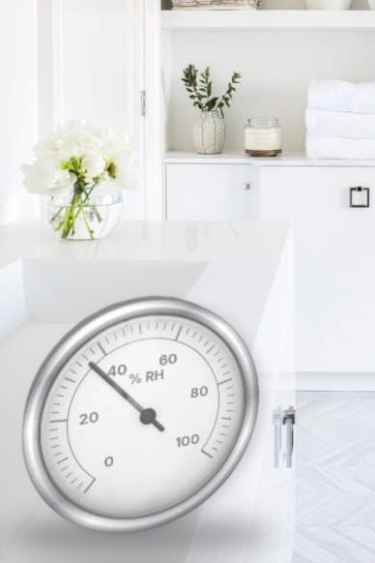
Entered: 36 %
